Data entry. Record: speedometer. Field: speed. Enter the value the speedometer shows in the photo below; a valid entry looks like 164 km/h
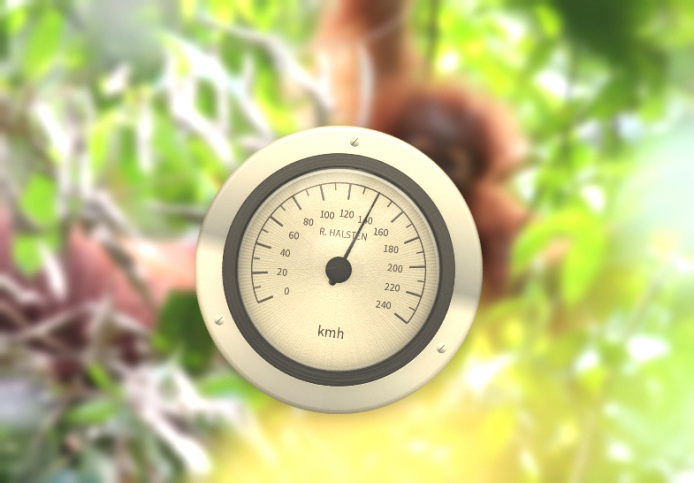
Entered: 140 km/h
